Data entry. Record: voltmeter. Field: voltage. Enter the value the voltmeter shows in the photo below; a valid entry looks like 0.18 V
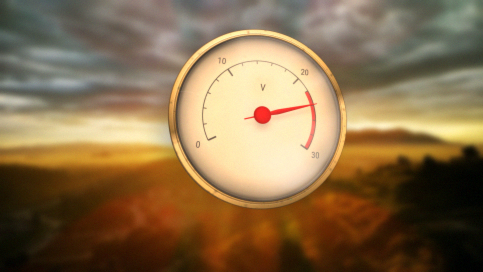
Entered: 24 V
